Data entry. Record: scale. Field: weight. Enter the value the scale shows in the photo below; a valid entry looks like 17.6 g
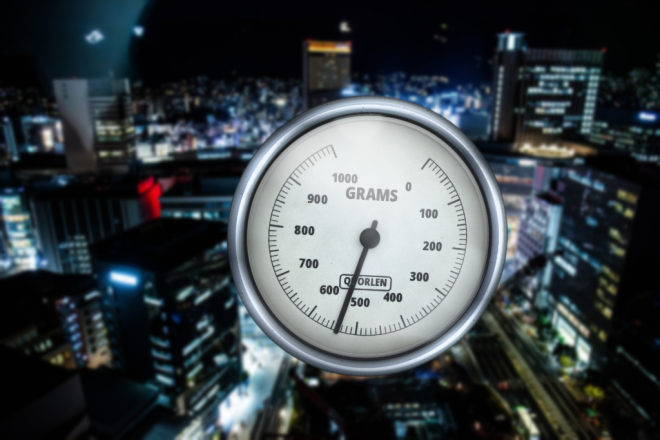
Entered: 540 g
